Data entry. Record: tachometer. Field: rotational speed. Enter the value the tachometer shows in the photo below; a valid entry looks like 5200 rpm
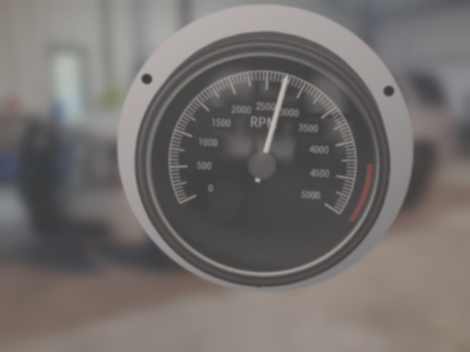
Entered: 2750 rpm
